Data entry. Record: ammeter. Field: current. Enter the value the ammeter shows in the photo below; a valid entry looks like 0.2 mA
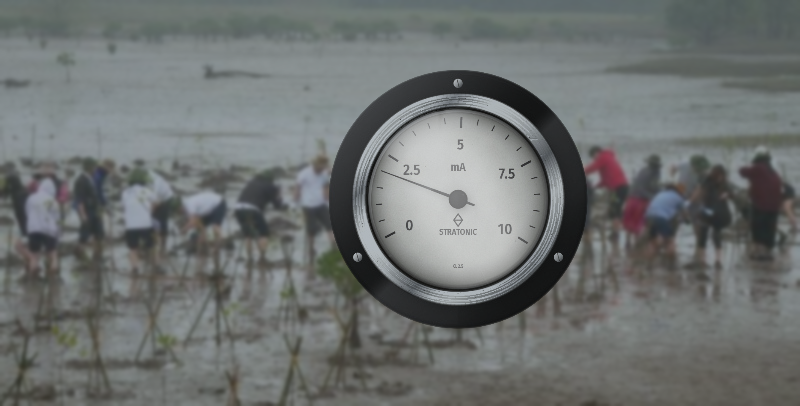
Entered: 2 mA
